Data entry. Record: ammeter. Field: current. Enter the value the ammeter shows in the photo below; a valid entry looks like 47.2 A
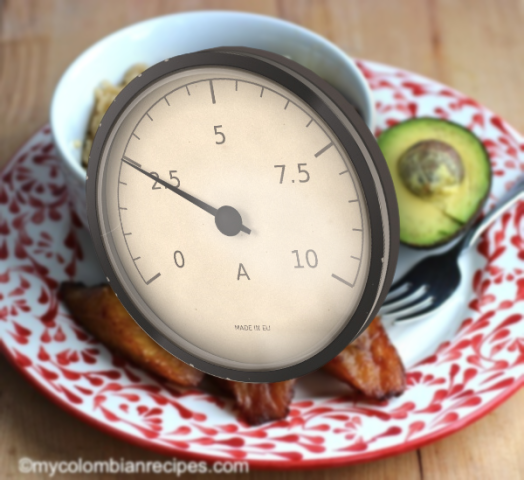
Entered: 2.5 A
